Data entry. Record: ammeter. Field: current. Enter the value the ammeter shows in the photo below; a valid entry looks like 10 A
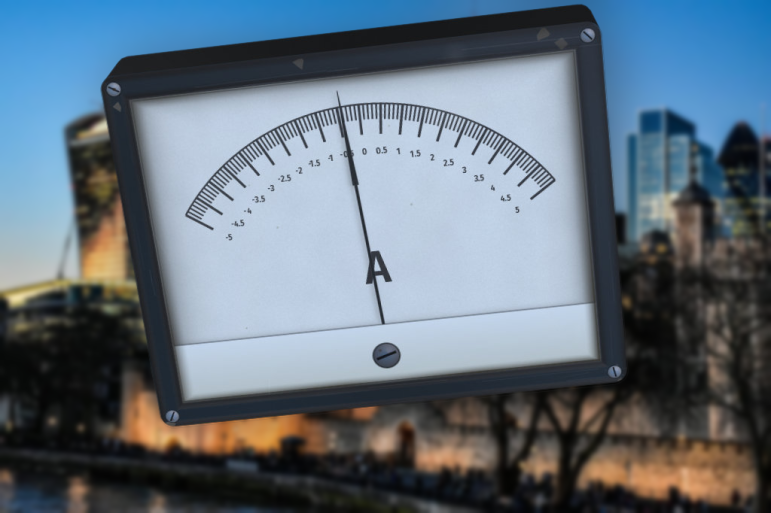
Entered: -0.4 A
